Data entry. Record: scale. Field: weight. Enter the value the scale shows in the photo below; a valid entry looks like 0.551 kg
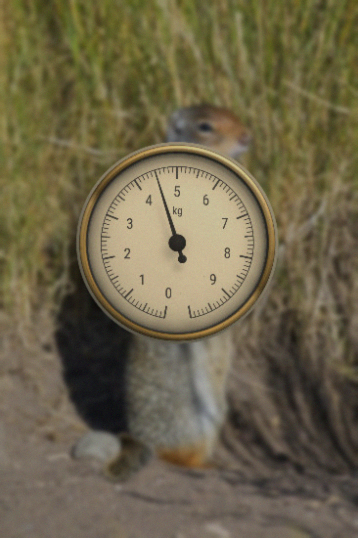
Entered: 4.5 kg
